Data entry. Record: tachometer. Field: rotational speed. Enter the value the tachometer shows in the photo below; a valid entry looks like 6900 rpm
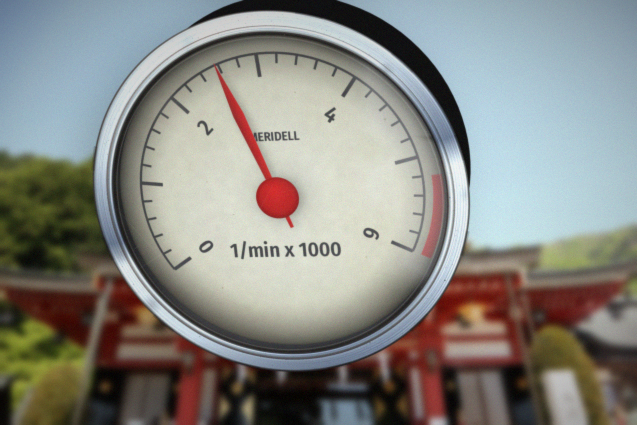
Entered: 2600 rpm
